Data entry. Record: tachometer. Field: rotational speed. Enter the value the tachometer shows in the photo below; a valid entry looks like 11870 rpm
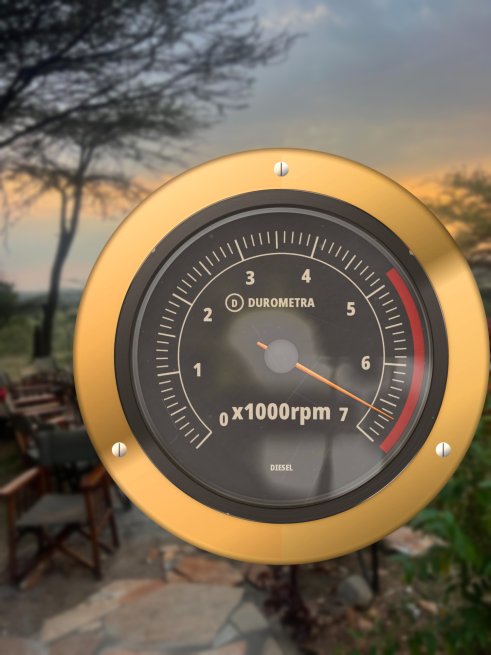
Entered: 6650 rpm
